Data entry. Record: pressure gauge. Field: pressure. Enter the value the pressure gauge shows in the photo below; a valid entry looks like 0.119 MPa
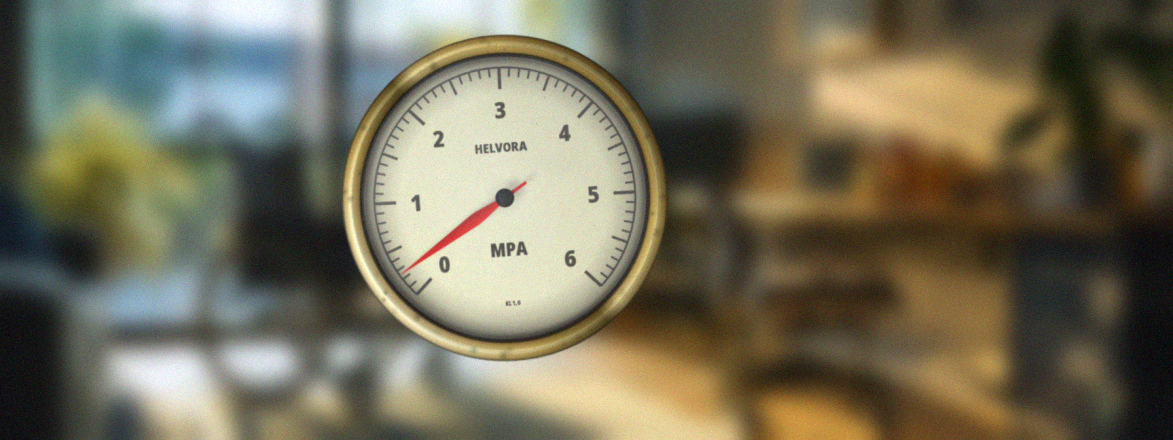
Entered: 0.25 MPa
